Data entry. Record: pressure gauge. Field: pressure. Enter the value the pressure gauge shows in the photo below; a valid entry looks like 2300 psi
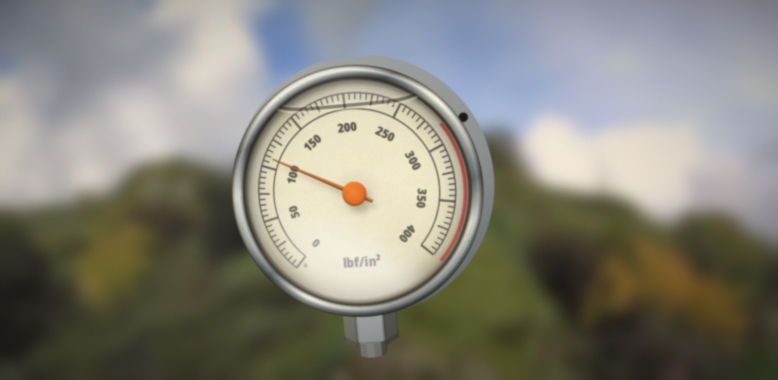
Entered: 110 psi
